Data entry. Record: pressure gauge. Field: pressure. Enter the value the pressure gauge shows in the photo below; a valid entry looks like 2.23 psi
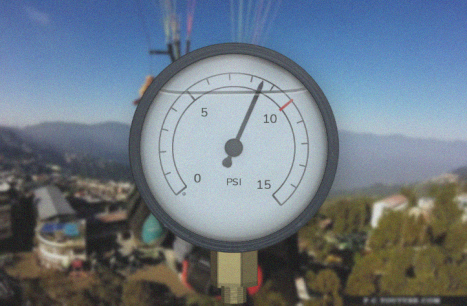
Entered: 8.5 psi
